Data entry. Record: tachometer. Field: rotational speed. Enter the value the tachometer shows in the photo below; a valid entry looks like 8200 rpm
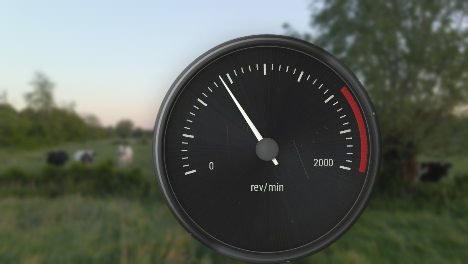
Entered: 700 rpm
